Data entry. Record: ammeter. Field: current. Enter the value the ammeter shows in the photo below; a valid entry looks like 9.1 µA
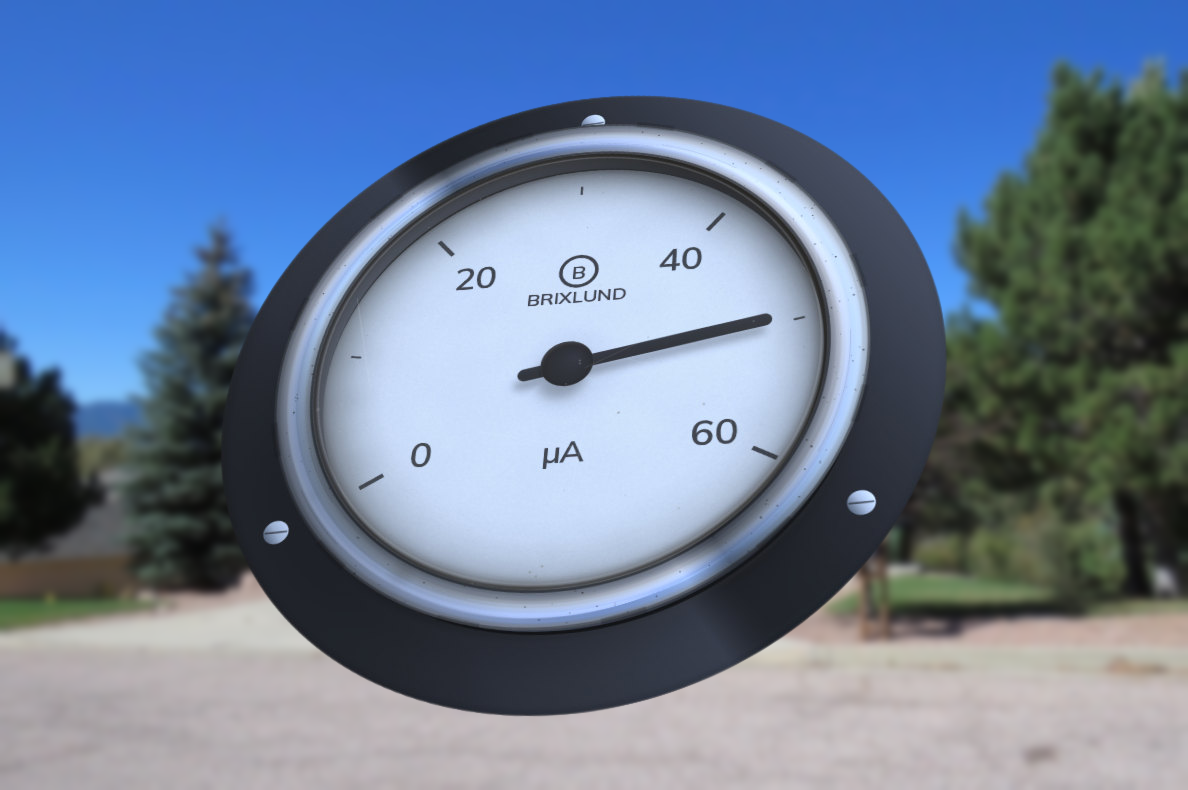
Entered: 50 µA
